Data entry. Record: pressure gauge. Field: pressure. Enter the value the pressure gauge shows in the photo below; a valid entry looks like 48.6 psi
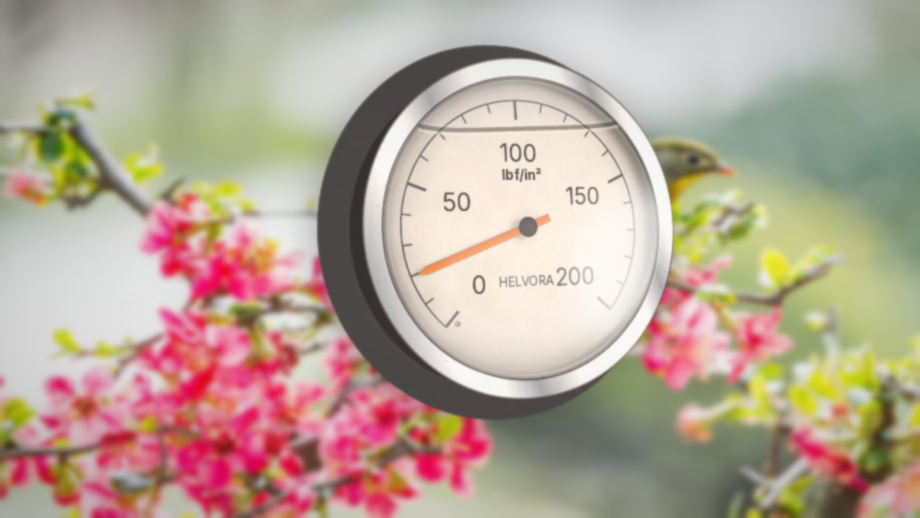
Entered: 20 psi
